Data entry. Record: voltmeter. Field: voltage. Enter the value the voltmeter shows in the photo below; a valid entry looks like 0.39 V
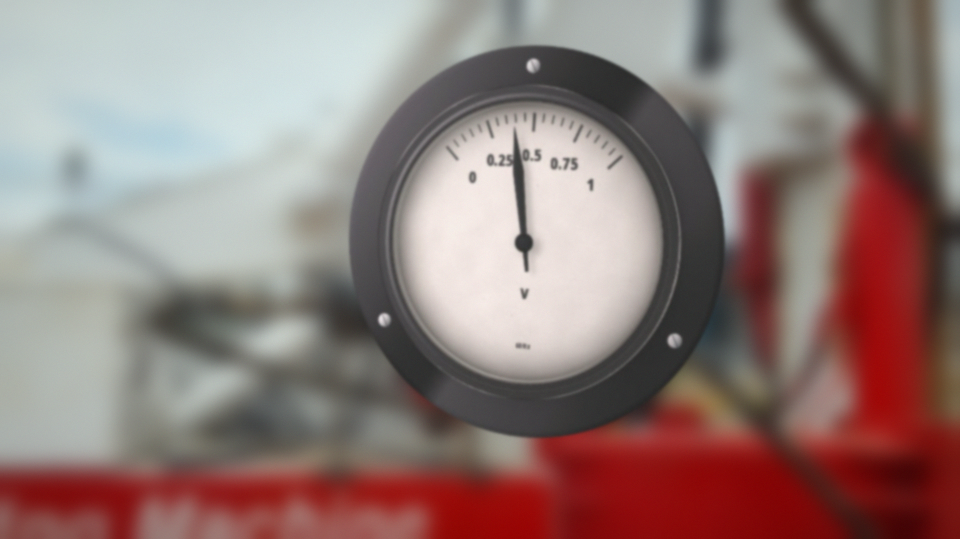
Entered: 0.4 V
